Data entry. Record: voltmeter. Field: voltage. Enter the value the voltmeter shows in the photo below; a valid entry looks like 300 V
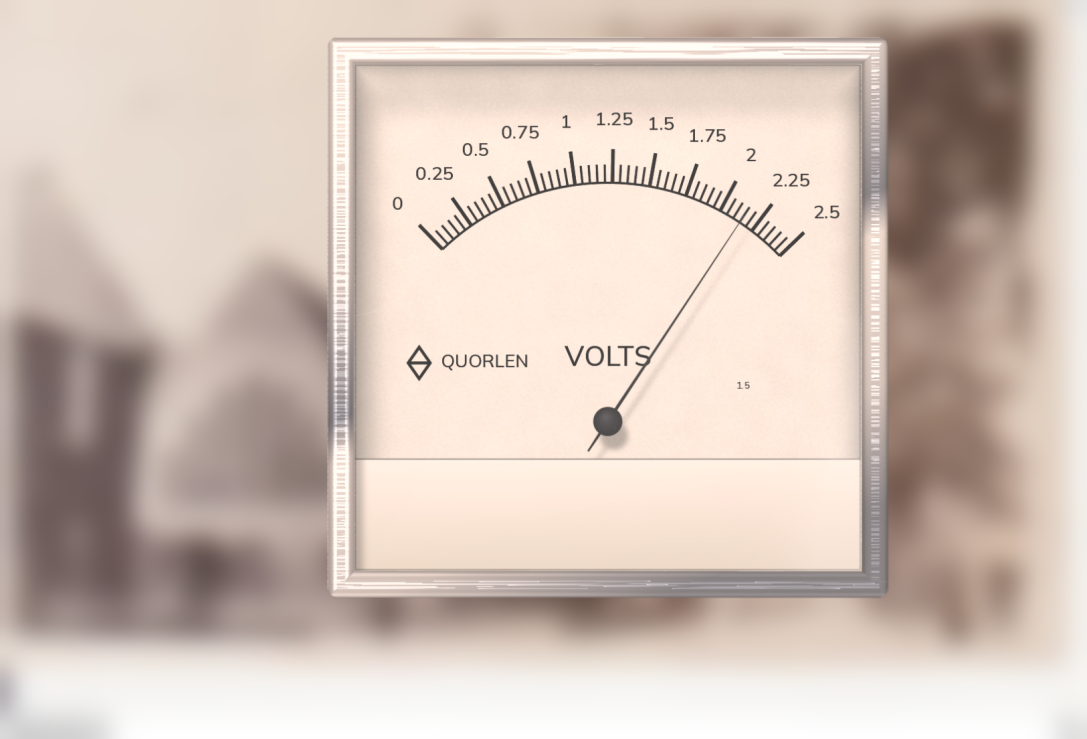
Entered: 2.15 V
